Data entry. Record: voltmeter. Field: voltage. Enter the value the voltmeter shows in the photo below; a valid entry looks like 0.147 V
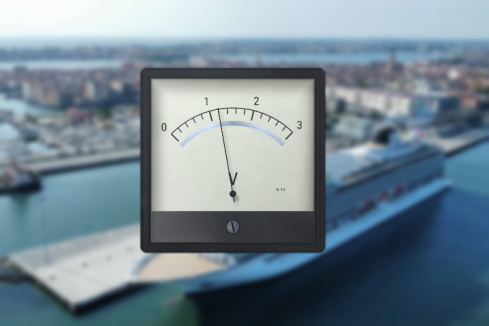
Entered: 1.2 V
